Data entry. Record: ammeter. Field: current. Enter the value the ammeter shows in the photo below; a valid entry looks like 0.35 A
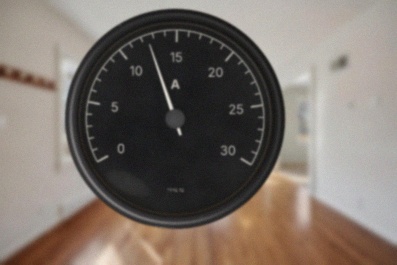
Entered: 12.5 A
